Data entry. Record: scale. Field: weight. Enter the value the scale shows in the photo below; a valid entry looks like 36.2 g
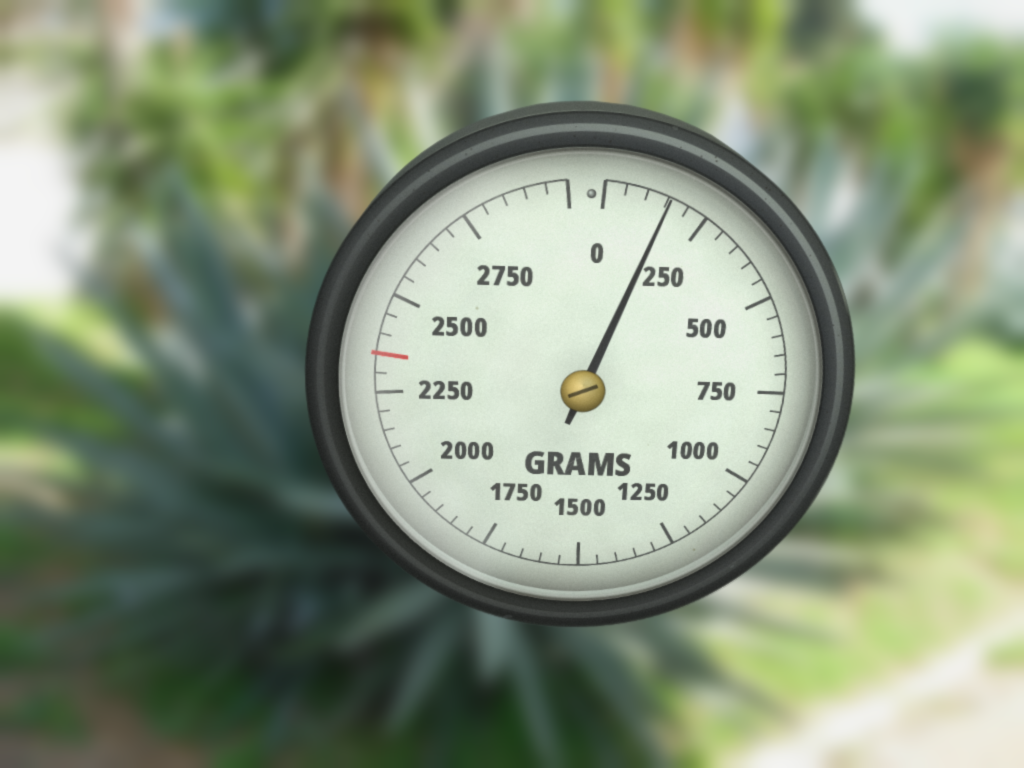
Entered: 150 g
